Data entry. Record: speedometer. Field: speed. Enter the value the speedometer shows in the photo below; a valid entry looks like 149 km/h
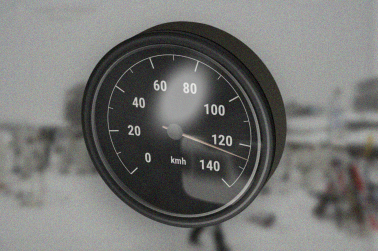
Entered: 125 km/h
